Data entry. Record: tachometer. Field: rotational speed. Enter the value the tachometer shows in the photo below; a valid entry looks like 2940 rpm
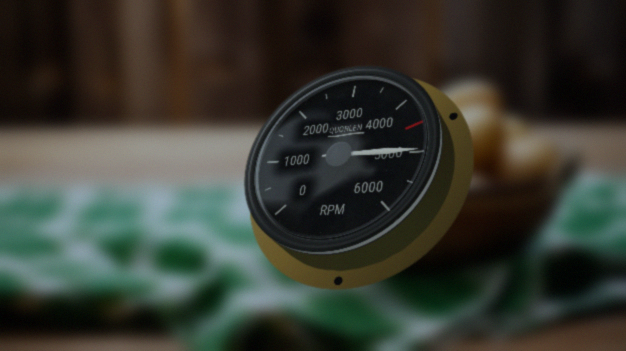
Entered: 5000 rpm
